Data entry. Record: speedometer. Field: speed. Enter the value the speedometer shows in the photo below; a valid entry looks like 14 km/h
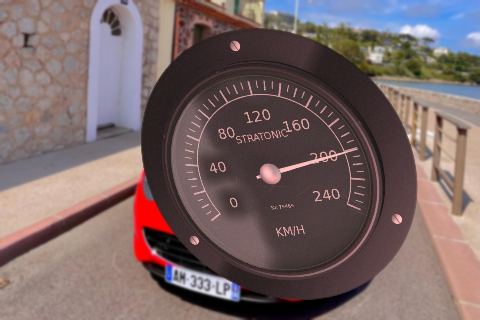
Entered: 200 km/h
